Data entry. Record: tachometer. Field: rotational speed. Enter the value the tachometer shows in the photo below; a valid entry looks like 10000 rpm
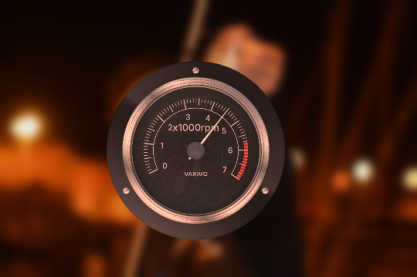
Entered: 4500 rpm
